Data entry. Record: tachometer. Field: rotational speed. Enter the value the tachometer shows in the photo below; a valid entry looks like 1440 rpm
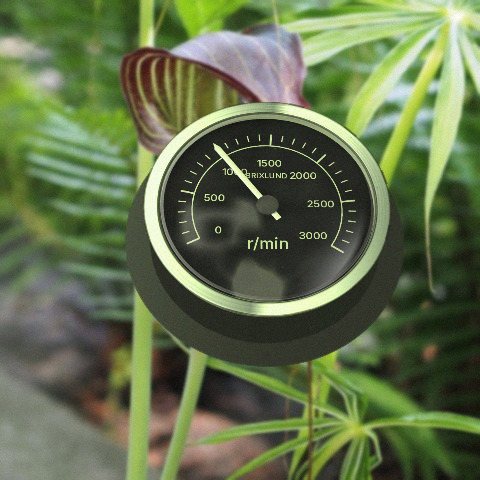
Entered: 1000 rpm
